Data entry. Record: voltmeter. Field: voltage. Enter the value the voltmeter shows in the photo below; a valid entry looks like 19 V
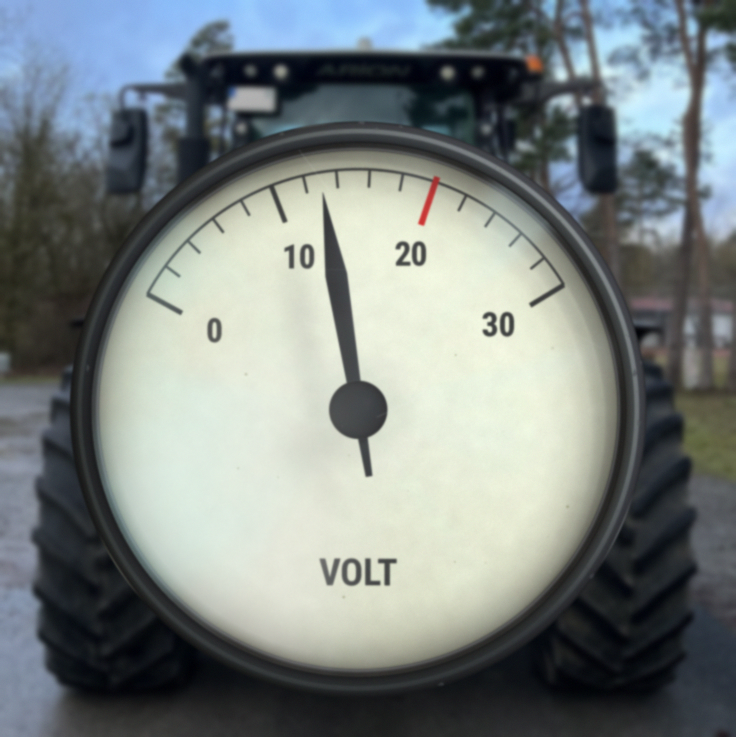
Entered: 13 V
